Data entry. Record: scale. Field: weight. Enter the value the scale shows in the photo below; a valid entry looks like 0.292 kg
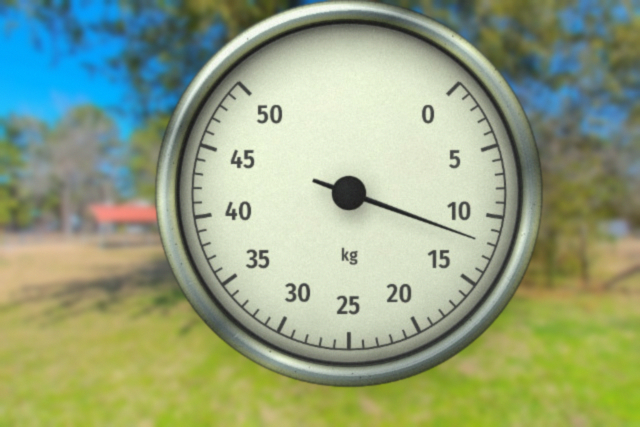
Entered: 12 kg
